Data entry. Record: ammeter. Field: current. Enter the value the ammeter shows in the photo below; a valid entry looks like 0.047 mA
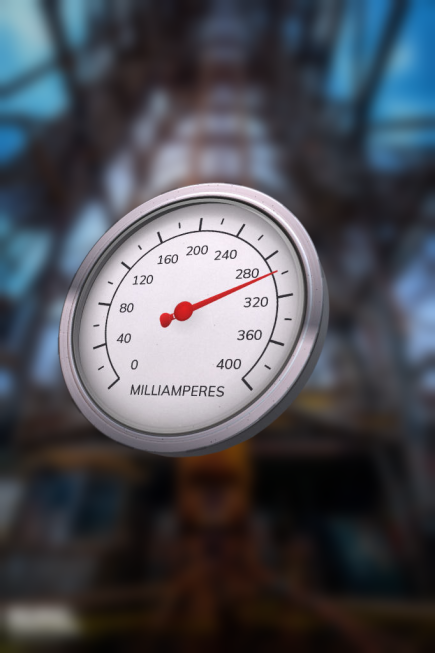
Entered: 300 mA
